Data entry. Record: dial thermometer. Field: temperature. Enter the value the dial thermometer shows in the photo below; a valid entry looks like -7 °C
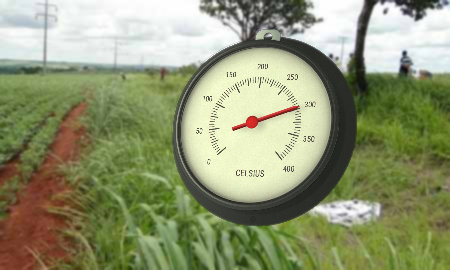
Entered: 300 °C
